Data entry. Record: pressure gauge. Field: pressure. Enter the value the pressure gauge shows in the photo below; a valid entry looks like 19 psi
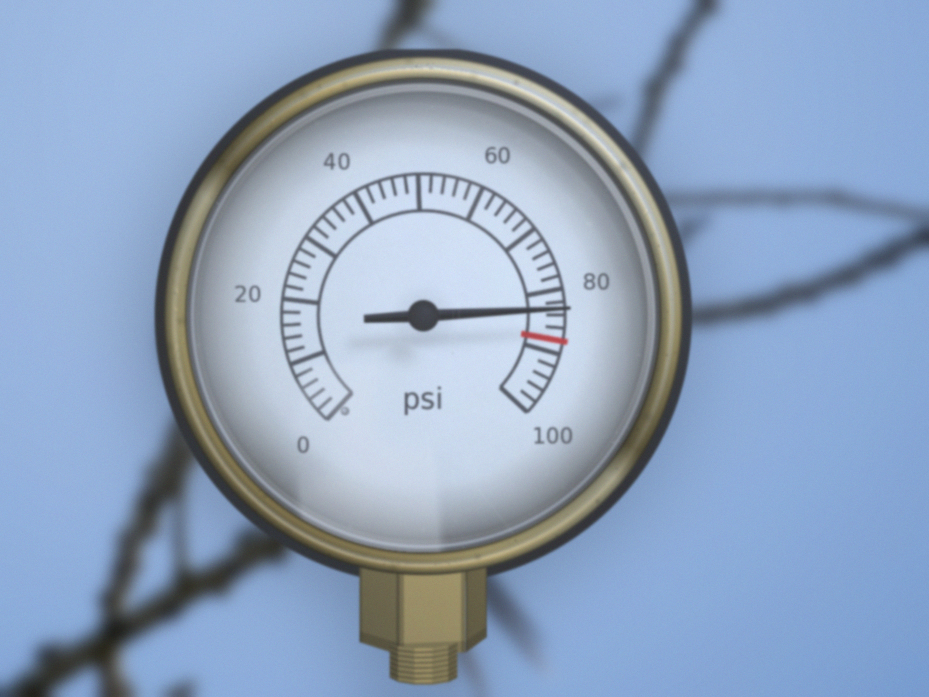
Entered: 83 psi
